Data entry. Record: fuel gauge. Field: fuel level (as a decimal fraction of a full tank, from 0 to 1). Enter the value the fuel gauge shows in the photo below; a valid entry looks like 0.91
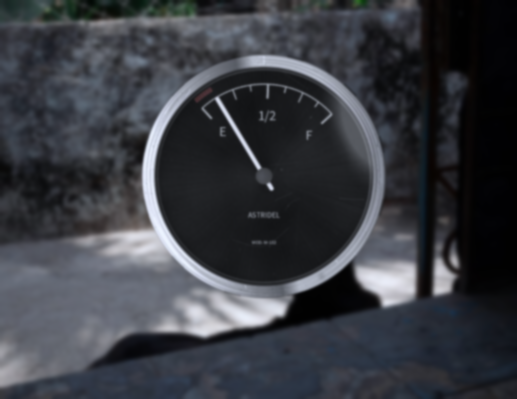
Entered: 0.125
